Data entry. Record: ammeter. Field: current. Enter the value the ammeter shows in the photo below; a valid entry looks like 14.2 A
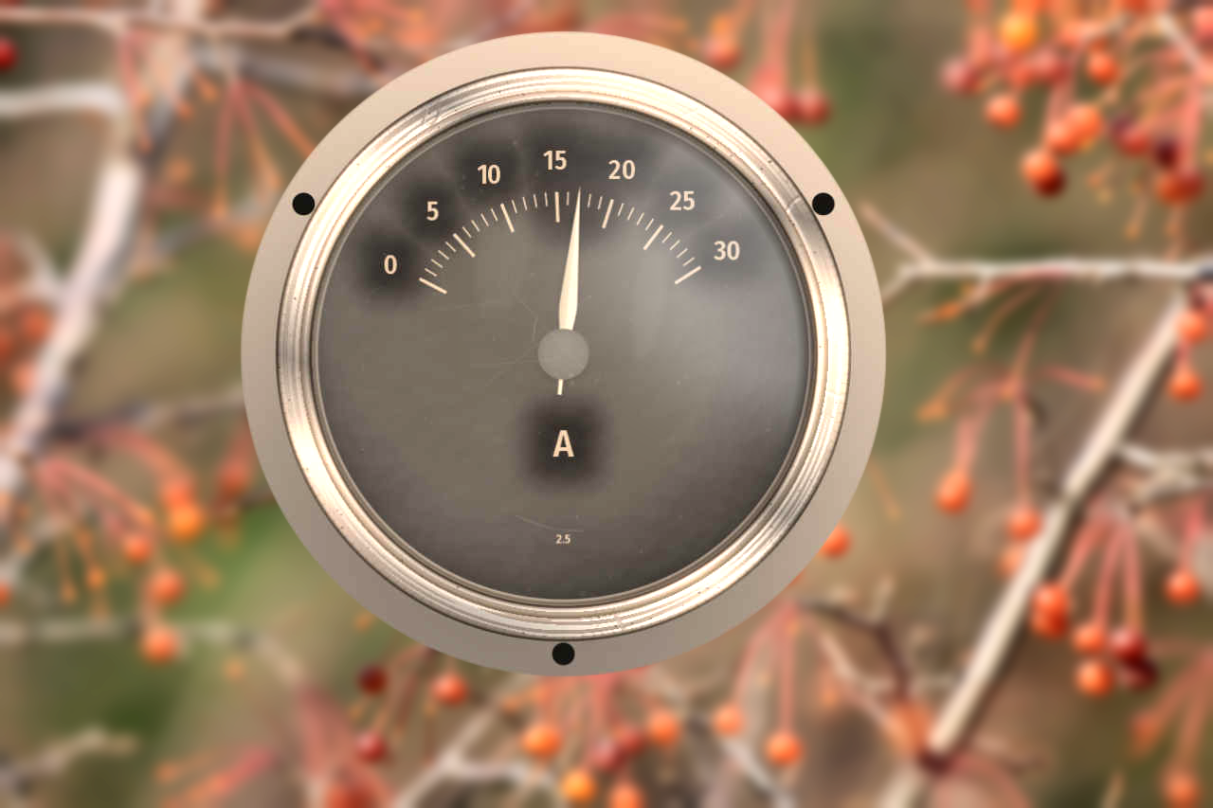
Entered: 17 A
